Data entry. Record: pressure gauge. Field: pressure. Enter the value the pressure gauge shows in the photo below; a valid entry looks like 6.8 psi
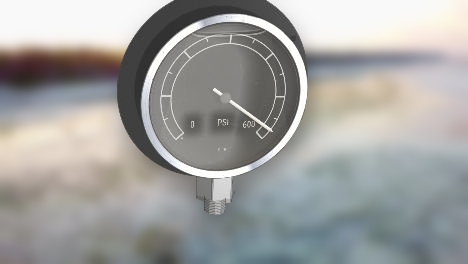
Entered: 575 psi
